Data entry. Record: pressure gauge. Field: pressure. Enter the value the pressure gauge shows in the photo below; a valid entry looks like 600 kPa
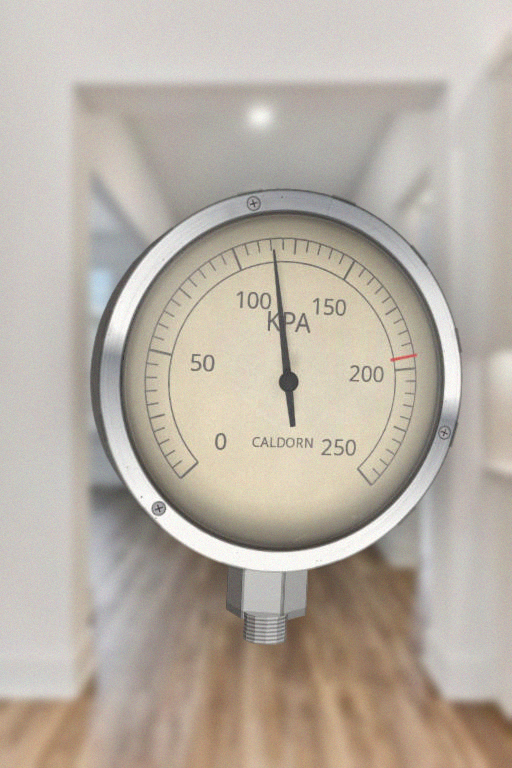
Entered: 115 kPa
